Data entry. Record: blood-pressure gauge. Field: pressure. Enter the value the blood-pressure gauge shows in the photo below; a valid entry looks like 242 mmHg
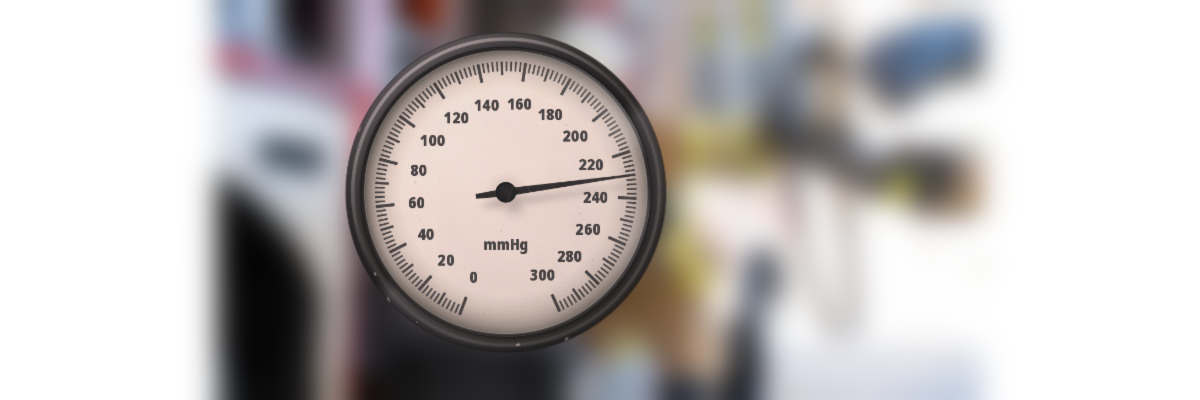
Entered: 230 mmHg
